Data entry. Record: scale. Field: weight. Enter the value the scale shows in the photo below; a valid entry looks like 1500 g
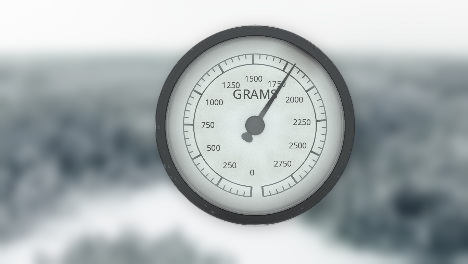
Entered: 1800 g
